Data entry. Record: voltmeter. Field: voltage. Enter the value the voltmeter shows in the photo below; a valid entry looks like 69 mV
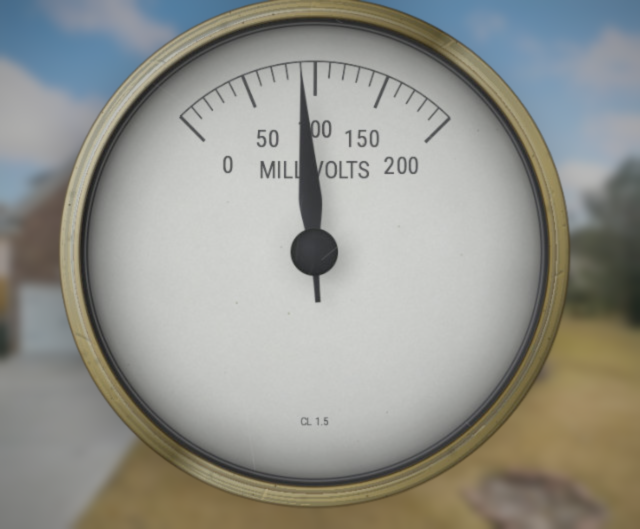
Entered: 90 mV
